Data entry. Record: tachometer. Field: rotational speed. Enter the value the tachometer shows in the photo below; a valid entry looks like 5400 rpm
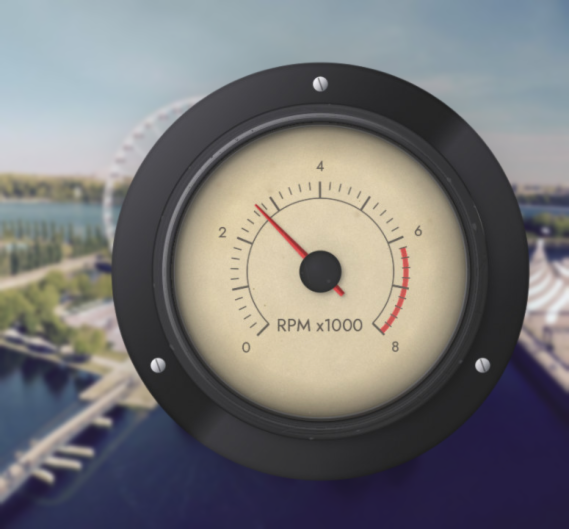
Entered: 2700 rpm
